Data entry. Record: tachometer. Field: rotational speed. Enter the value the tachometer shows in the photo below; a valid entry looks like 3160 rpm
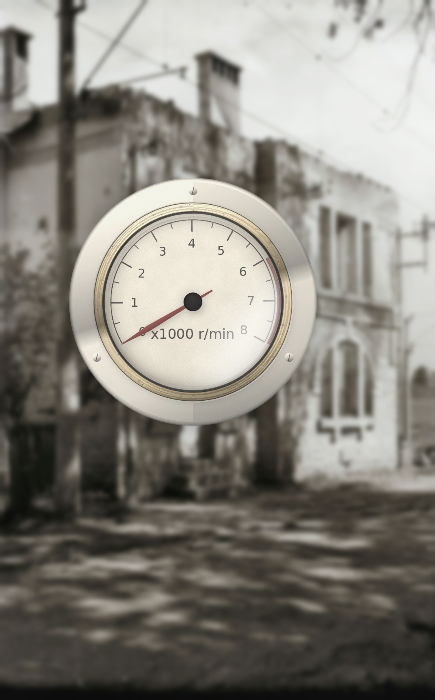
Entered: 0 rpm
